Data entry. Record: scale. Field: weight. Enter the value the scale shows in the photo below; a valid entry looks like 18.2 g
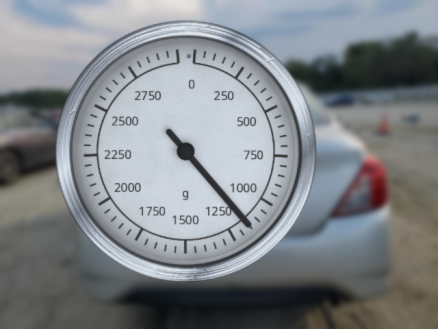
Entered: 1150 g
